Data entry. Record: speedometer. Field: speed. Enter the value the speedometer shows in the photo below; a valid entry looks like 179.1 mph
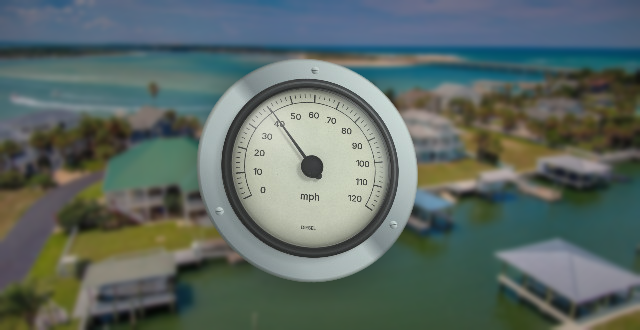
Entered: 40 mph
